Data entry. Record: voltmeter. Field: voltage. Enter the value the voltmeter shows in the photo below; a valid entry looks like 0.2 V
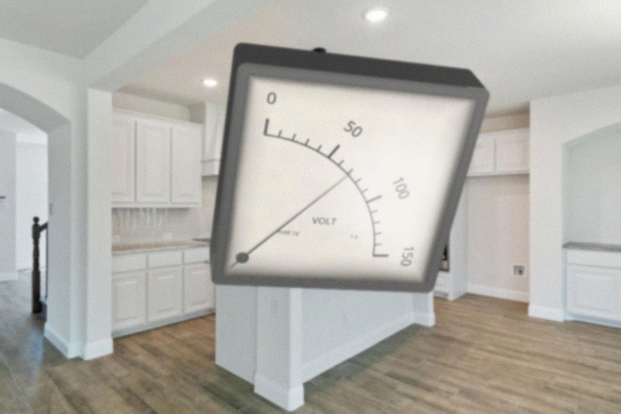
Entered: 70 V
